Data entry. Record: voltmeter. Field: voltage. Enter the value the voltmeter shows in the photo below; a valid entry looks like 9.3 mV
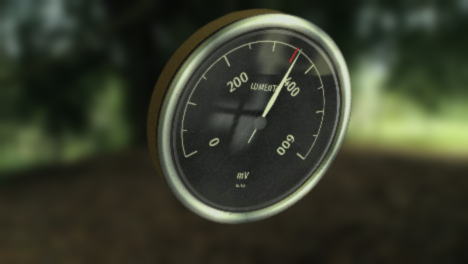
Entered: 350 mV
